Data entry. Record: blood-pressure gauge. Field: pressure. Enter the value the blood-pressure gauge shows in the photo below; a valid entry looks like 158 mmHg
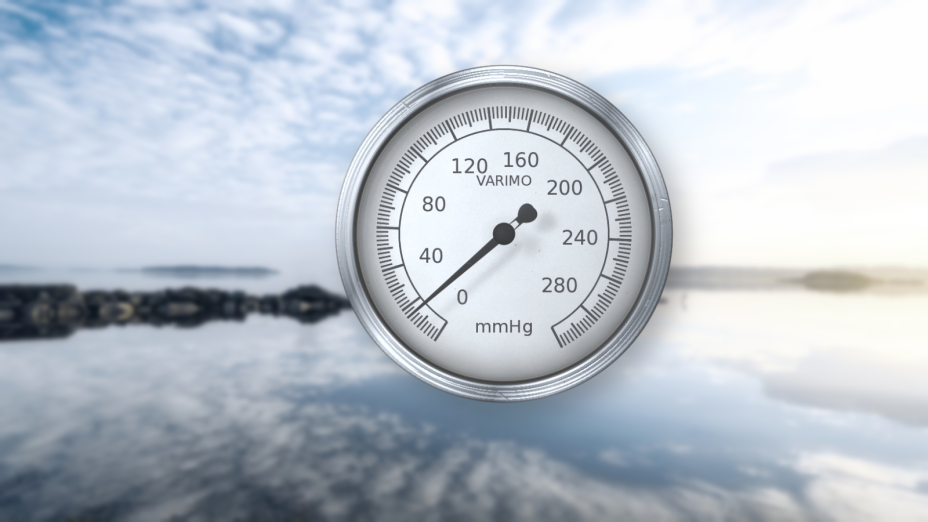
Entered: 16 mmHg
